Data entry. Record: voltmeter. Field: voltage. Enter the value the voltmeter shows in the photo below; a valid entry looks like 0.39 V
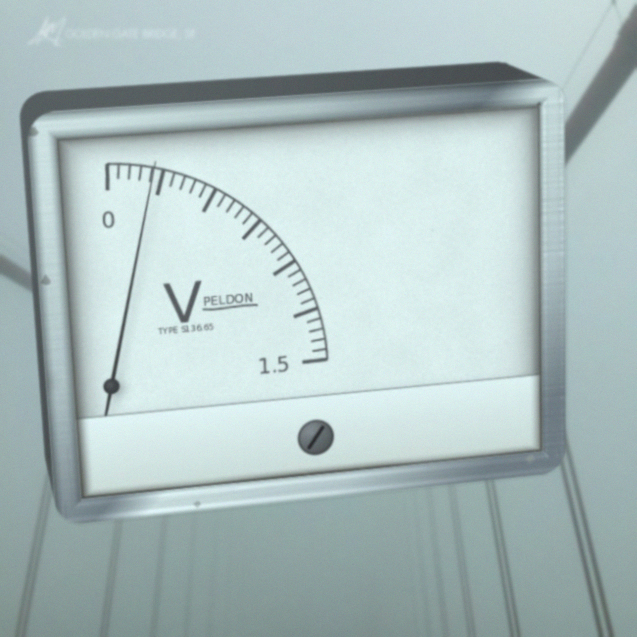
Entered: 0.2 V
